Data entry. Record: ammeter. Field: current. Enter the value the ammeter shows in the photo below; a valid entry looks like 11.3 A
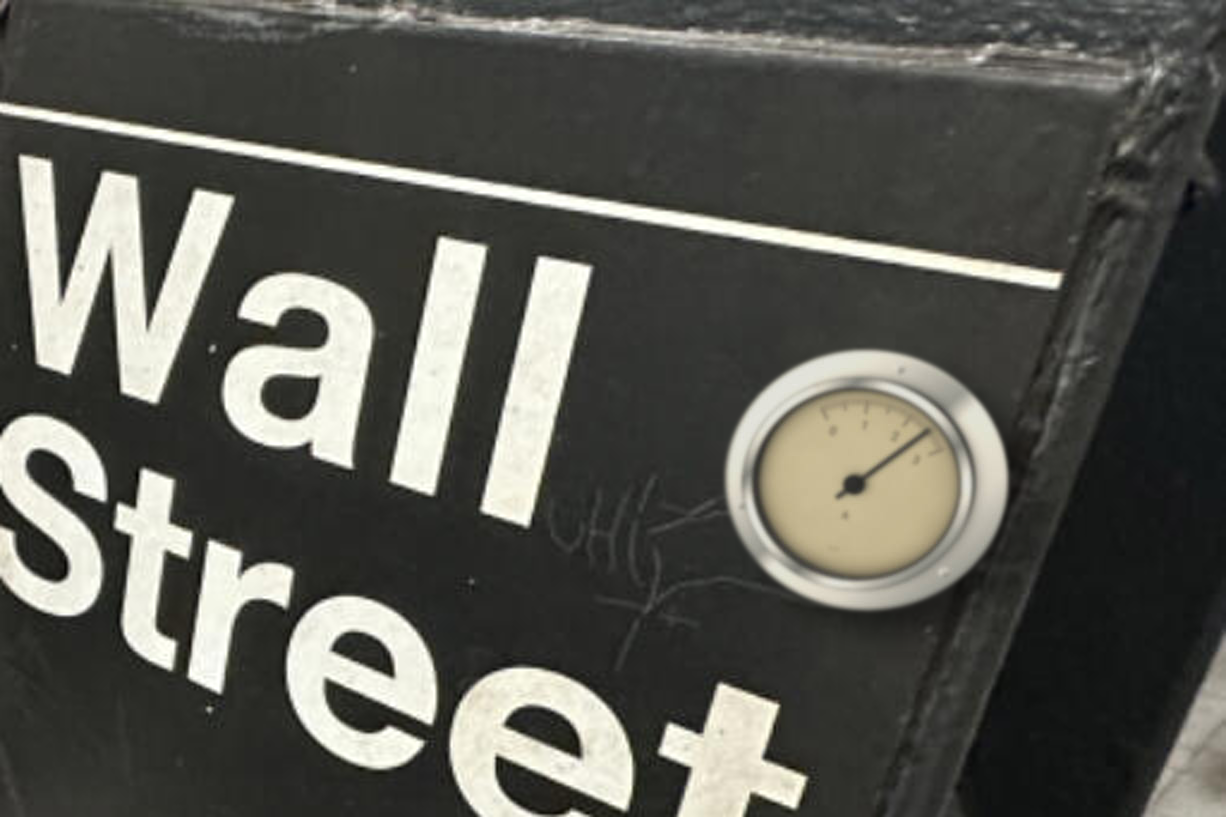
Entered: 2.5 A
